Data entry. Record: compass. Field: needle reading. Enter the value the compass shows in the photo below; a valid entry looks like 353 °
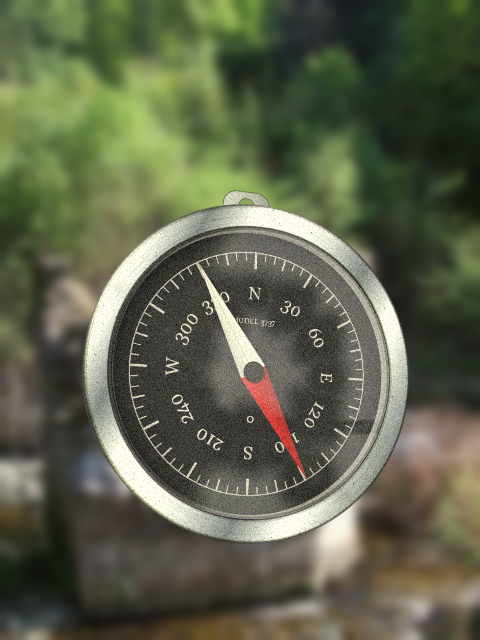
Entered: 150 °
